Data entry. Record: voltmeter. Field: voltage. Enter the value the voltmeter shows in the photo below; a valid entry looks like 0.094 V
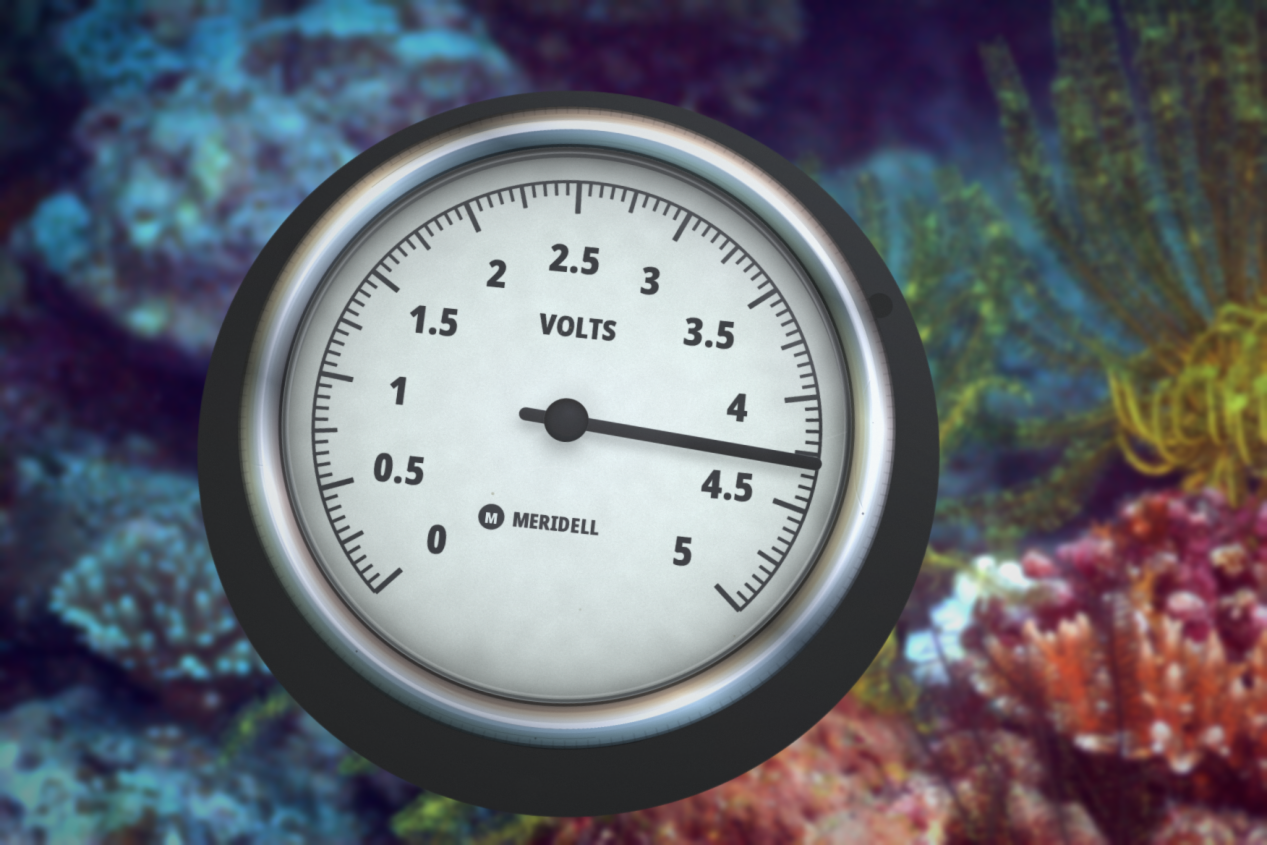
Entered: 4.3 V
